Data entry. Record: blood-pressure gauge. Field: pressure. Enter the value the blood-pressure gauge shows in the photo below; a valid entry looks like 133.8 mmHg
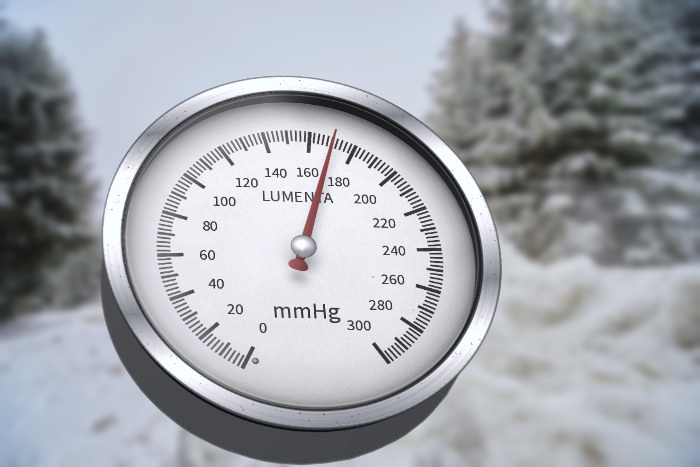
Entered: 170 mmHg
